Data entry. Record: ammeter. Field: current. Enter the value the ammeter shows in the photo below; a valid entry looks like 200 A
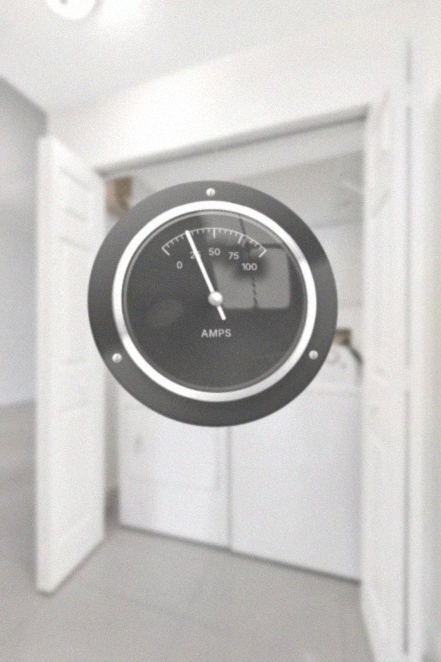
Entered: 25 A
